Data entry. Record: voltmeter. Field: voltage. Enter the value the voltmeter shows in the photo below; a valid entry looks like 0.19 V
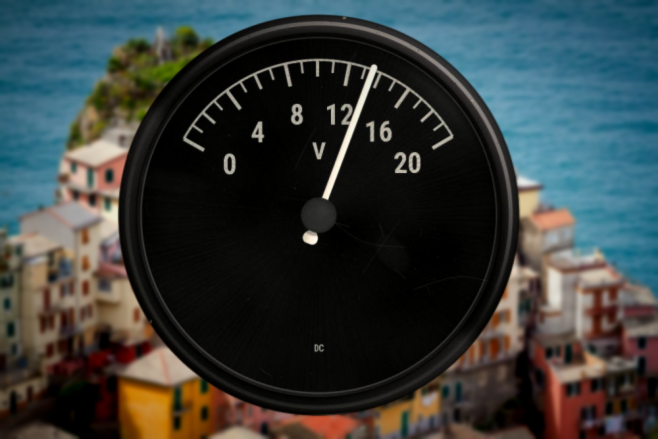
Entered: 13.5 V
